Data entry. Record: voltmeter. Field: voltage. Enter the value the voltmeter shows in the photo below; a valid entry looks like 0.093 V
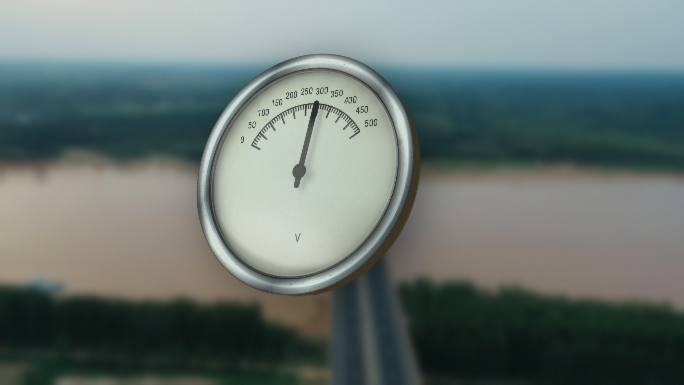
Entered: 300 V
